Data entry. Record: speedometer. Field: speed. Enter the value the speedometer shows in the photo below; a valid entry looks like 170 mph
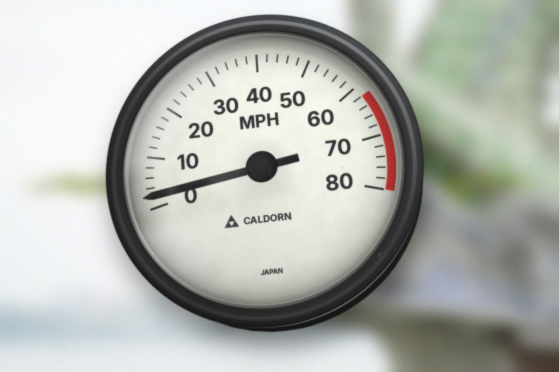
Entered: 2 mph
